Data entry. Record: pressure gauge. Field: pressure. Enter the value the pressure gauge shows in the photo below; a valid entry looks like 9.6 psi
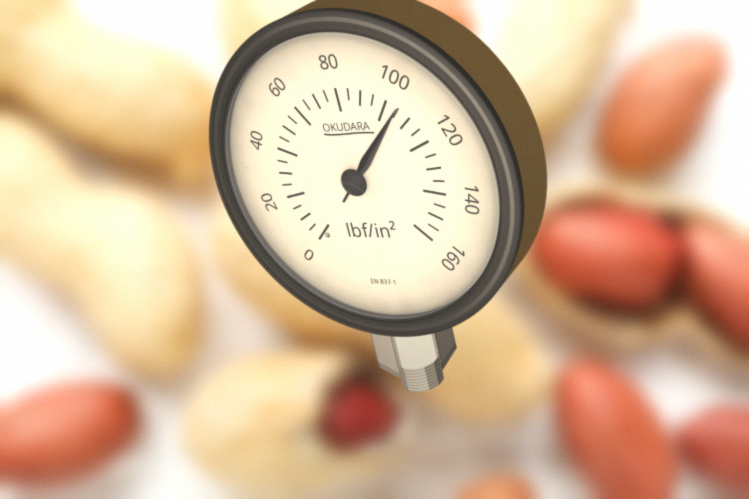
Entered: 105 psi
